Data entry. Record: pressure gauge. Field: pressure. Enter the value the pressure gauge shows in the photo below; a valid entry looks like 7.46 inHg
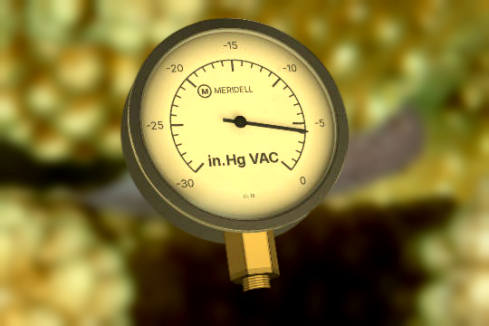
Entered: -4 inHg
